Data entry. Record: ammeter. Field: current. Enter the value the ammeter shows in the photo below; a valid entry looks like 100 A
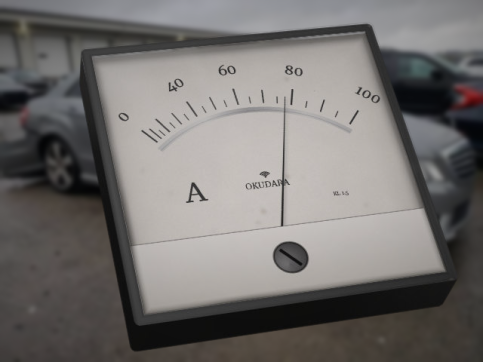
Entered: 77.5 A
